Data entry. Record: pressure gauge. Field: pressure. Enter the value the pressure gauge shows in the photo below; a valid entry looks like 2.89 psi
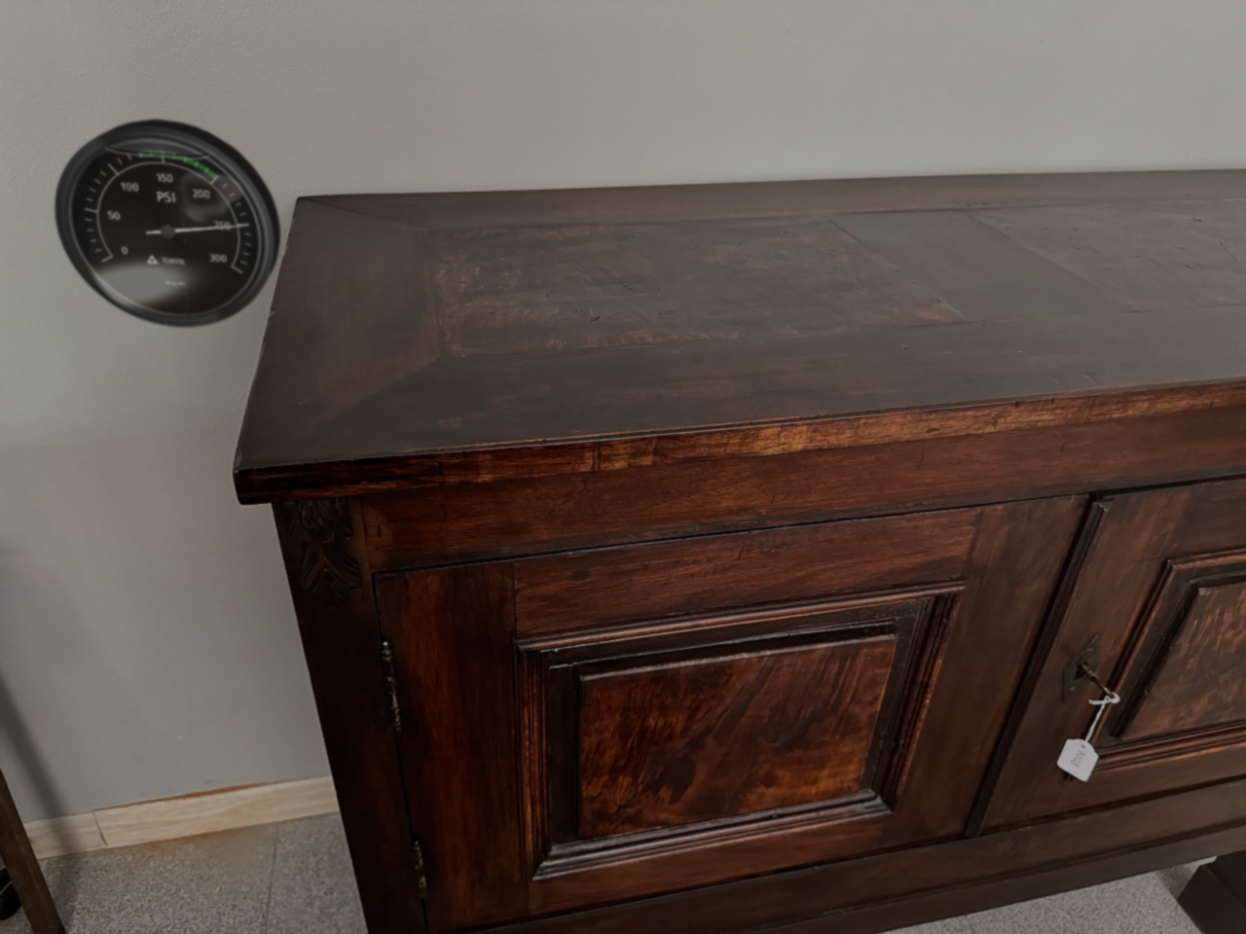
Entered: 250 psi
